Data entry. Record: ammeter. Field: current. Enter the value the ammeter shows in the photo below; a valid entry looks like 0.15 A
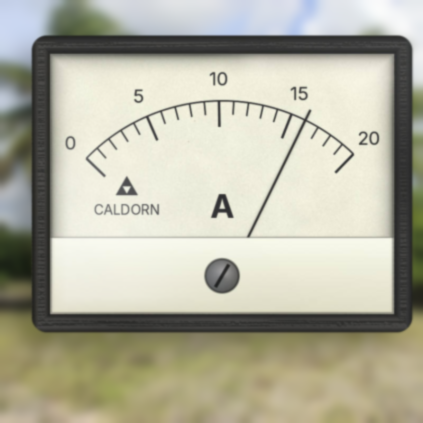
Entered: 16 A
